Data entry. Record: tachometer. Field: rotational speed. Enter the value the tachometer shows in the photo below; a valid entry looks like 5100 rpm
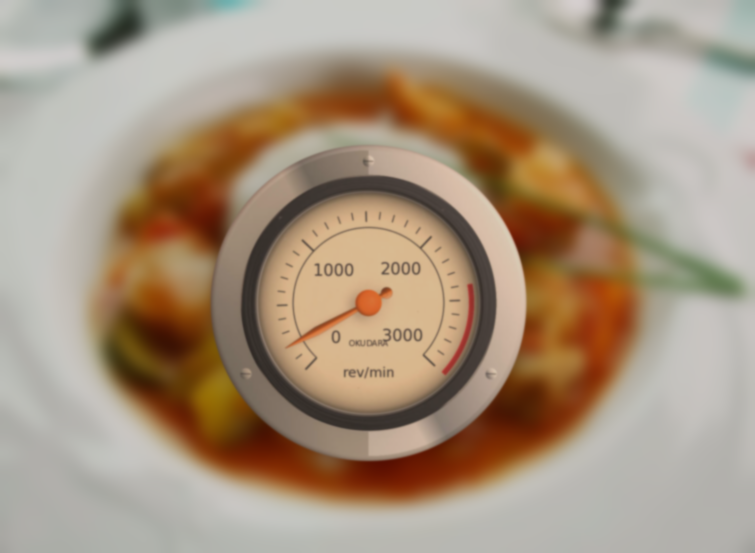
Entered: 200 rpm
